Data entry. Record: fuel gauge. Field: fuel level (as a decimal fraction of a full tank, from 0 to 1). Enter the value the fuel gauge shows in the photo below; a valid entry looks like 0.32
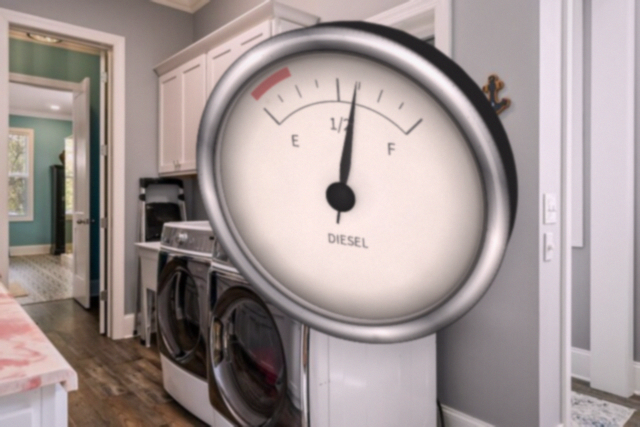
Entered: 0.625
